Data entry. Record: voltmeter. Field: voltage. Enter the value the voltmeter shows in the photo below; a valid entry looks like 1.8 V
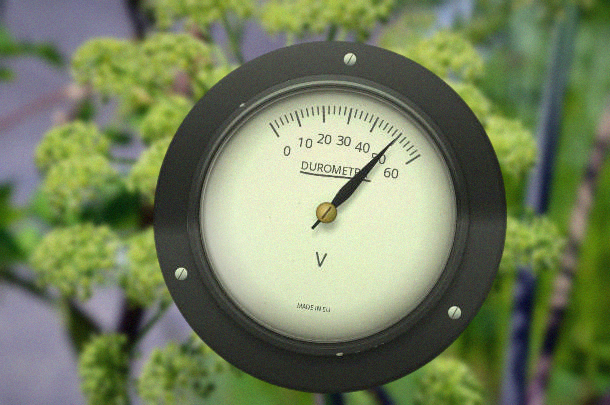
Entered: 50 V
